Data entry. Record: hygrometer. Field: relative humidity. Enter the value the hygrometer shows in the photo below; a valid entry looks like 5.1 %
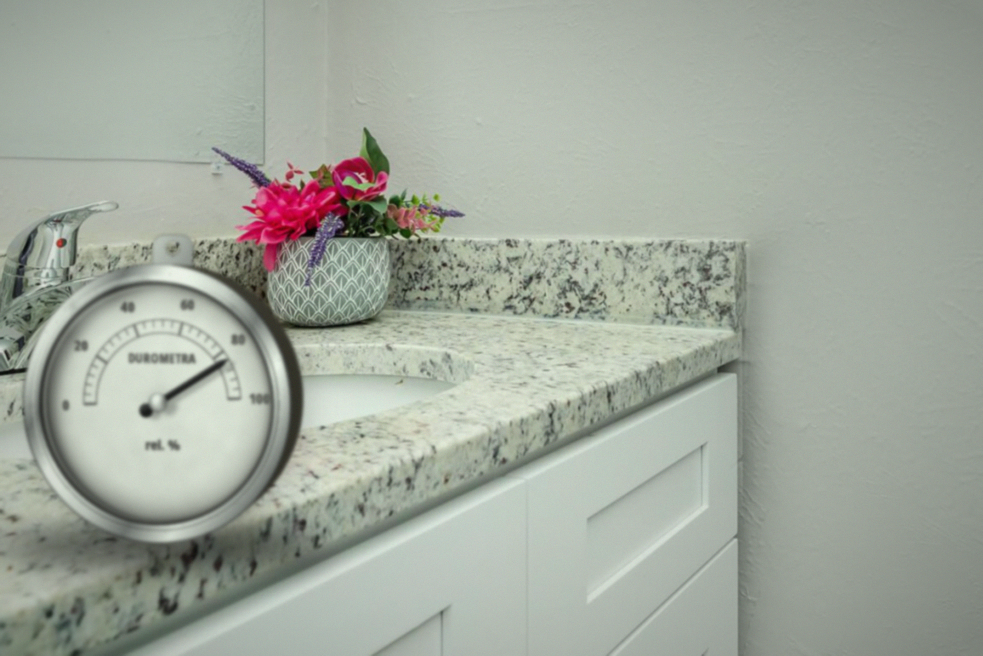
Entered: 84 %
